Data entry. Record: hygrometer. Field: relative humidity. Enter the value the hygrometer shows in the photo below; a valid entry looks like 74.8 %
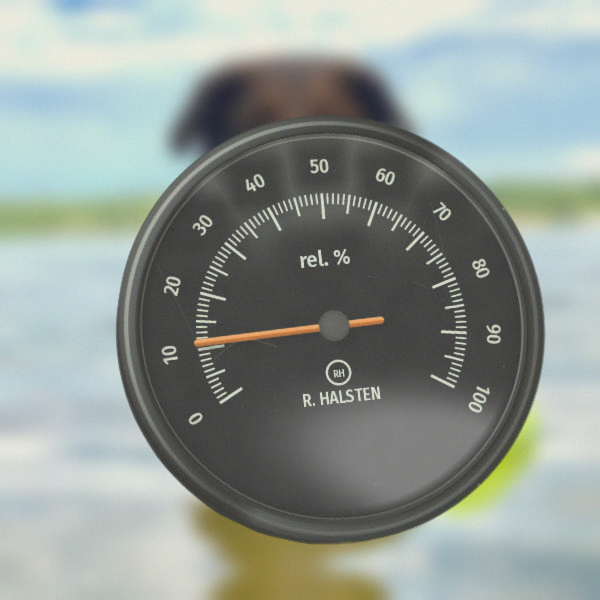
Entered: 11 %
